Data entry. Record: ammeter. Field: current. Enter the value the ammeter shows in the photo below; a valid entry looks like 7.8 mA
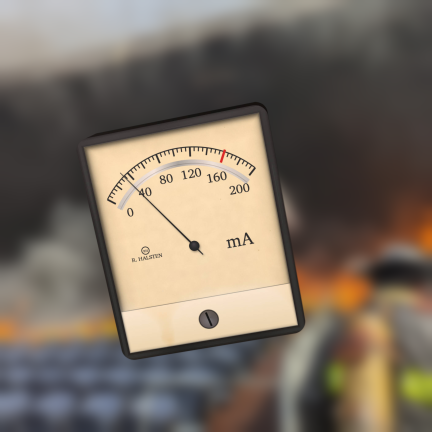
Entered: 35 mA
